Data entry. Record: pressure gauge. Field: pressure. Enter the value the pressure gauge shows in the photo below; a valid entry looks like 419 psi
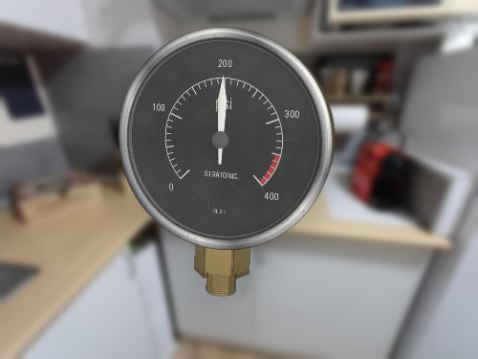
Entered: 200 psi
